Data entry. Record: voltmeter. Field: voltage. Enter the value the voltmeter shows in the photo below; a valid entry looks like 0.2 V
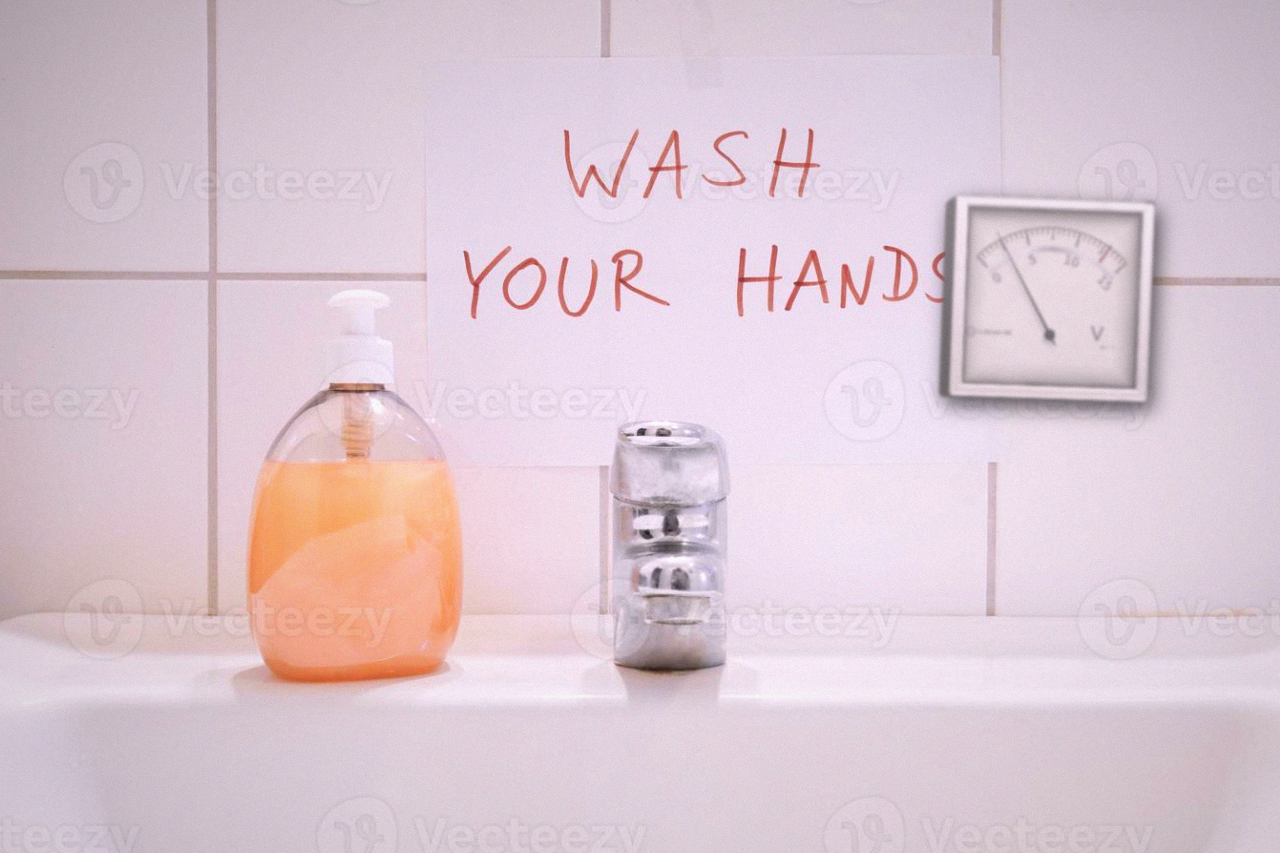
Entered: 2.5 V
